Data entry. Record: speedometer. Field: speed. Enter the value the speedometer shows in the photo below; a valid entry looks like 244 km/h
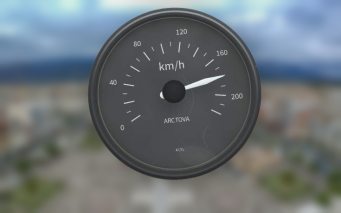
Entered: 180 km/h
